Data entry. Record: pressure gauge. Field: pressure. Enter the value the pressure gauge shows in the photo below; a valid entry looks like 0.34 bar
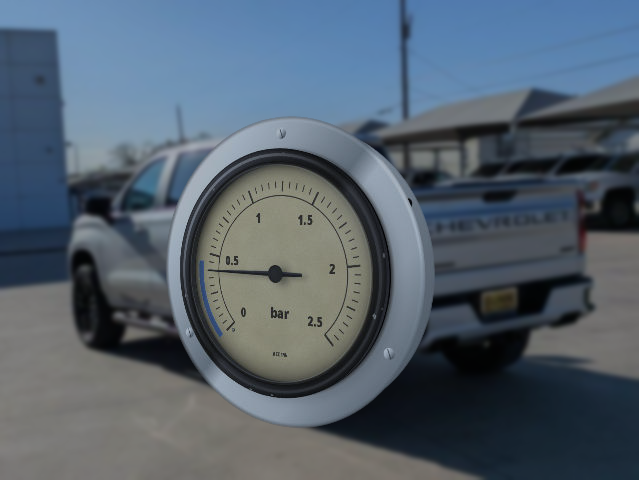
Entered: 0.4 bar
